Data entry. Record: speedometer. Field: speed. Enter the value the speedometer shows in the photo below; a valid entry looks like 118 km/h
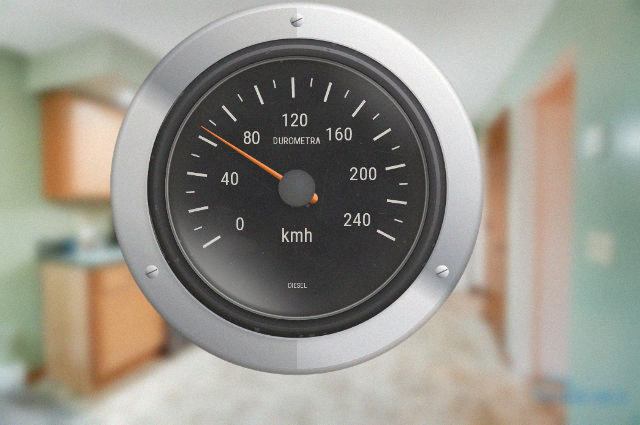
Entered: 65 km/h
